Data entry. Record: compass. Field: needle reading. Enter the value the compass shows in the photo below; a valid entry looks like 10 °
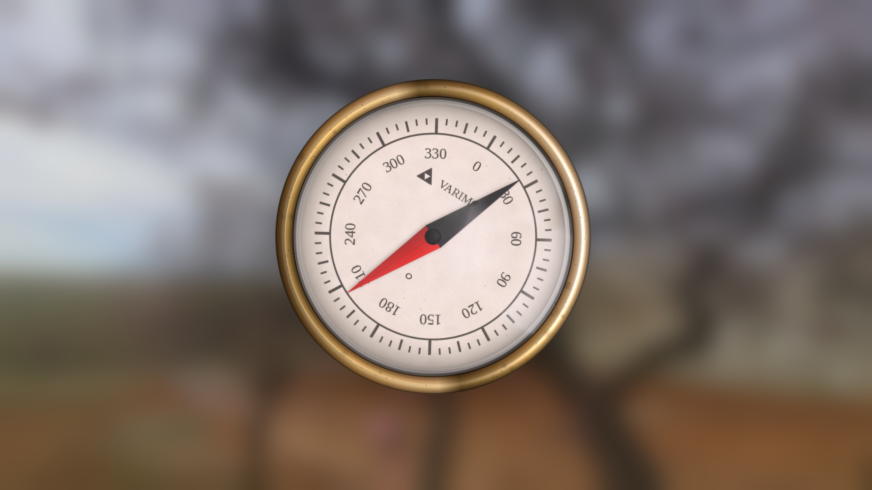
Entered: 205 °
